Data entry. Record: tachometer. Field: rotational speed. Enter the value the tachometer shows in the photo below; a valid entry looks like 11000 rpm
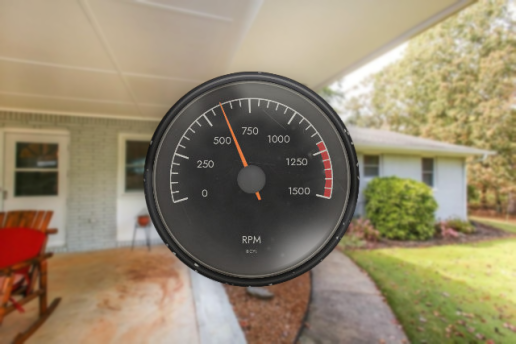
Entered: 600 rpm
